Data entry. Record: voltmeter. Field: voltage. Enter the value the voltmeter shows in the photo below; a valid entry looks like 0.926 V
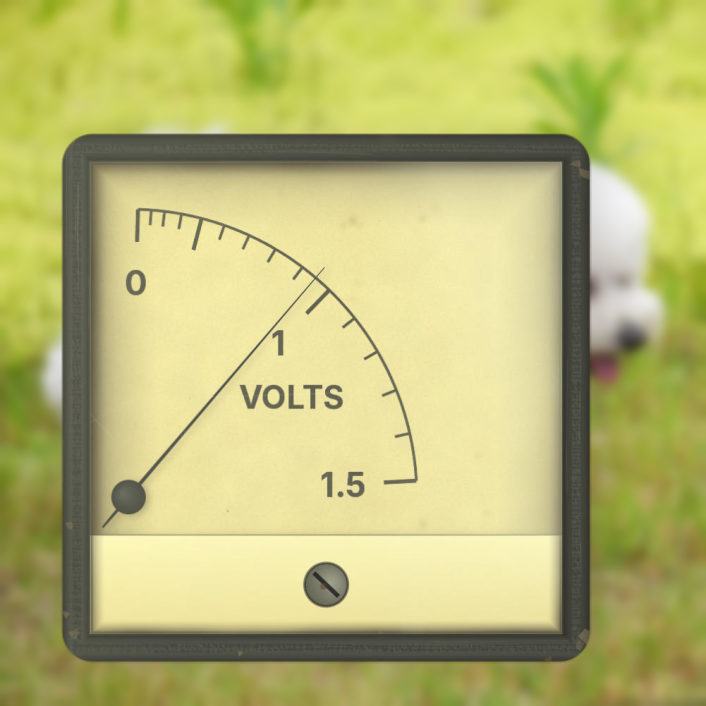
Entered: 0.95 V
